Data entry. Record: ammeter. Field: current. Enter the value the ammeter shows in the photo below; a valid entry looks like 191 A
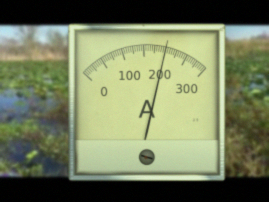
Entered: 200 A
